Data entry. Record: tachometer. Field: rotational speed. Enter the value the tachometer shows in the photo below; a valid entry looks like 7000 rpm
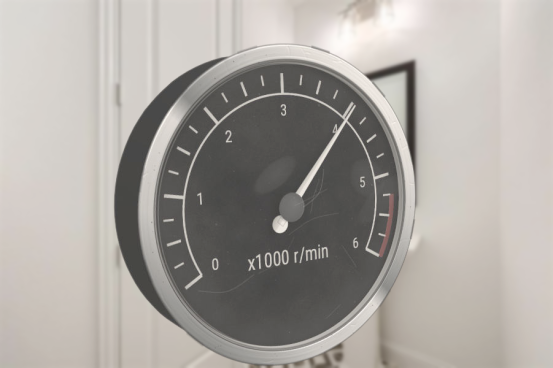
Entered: 4000 rpm
